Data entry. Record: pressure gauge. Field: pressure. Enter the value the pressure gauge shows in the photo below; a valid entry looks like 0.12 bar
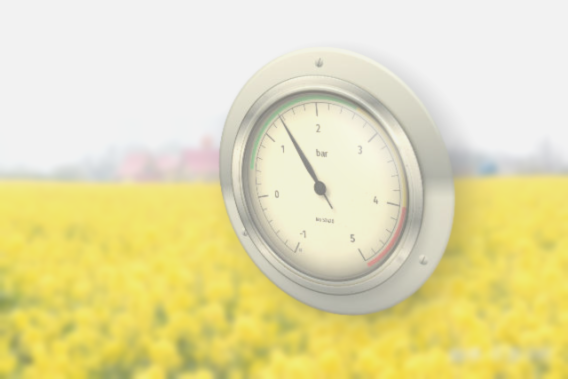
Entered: 1.4 bar
